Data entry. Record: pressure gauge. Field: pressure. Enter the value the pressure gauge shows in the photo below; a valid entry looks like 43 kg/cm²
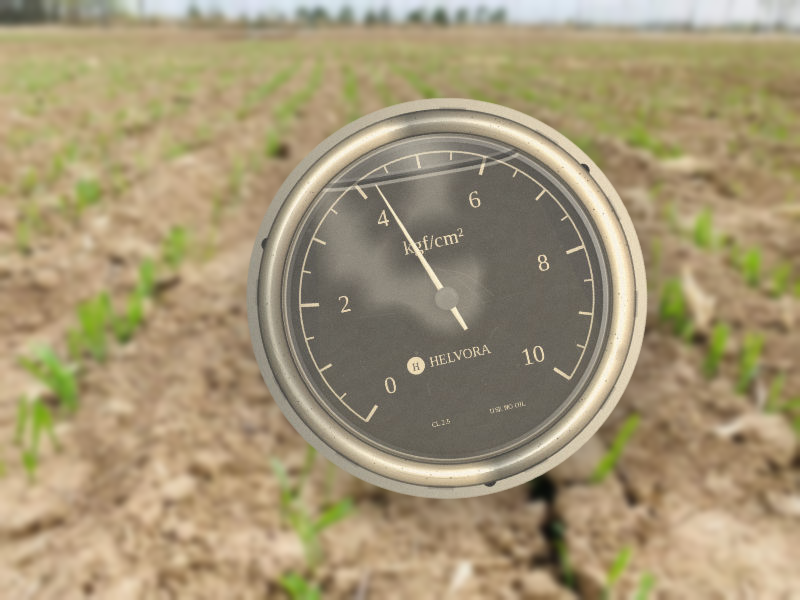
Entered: 4.25 kg/cm²
